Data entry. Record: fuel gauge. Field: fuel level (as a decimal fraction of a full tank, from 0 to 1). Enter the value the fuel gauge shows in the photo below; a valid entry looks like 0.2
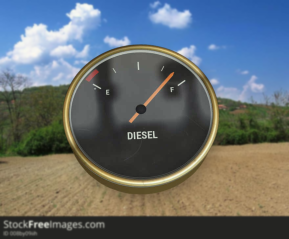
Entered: 0.875
